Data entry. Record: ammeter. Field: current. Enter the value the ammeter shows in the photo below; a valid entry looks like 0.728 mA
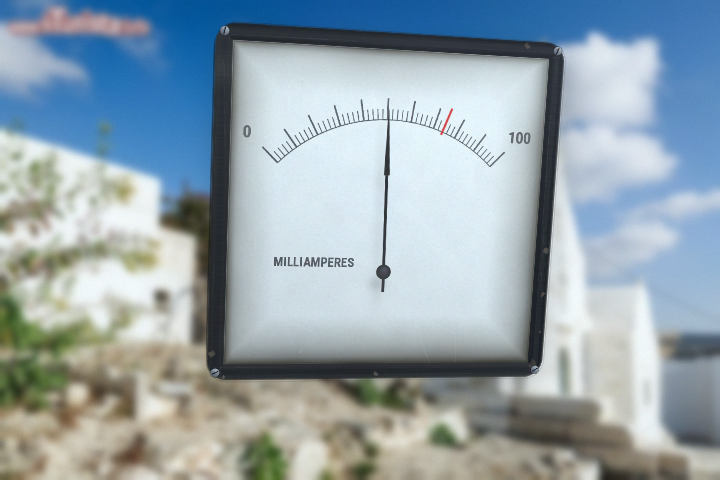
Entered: 50 mA
